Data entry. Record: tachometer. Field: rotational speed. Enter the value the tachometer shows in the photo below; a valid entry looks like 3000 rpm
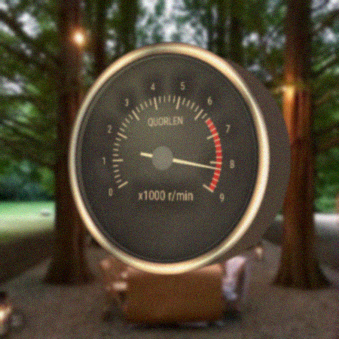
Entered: 8200 rpm
